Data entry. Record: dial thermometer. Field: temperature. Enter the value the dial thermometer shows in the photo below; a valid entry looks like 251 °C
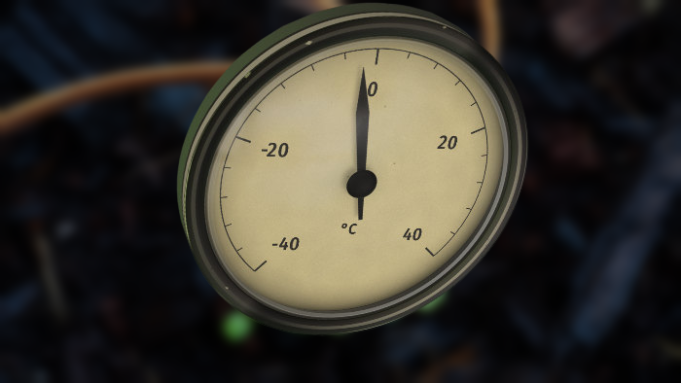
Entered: -2 °C
